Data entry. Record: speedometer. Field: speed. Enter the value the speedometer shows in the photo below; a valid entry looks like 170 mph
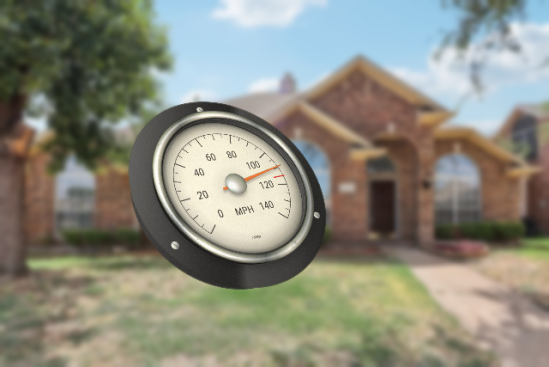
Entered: 110 mph
